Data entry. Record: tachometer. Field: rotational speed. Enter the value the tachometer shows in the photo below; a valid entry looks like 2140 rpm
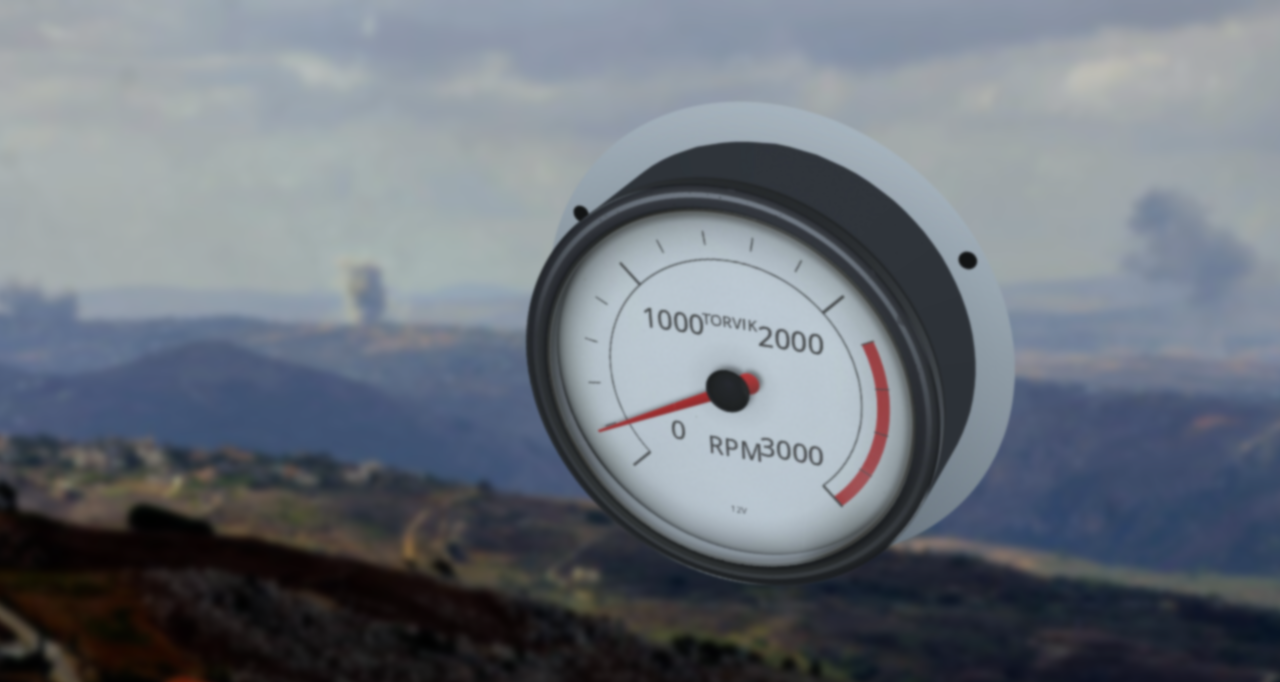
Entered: 200 rpm
